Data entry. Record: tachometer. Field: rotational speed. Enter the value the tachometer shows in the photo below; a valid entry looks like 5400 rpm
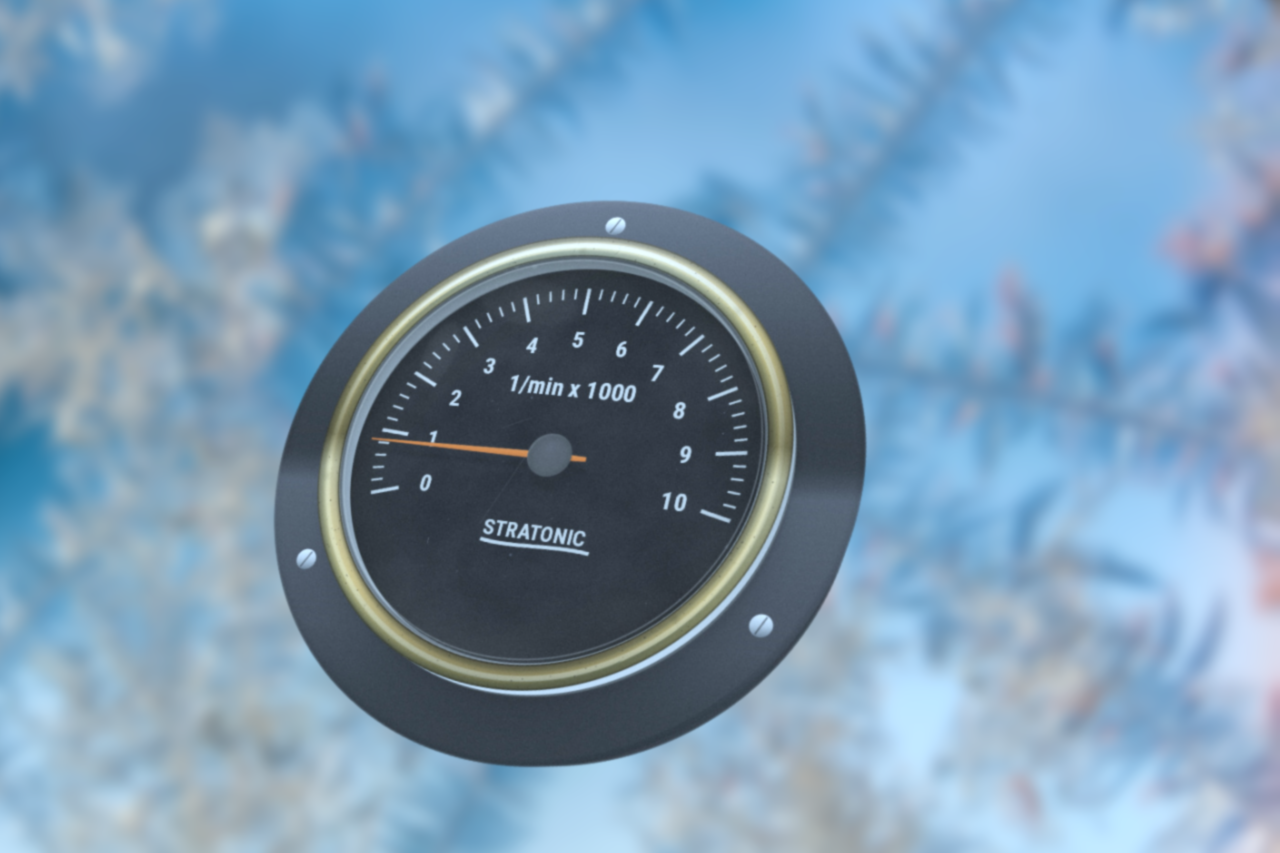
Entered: 800 rpm
